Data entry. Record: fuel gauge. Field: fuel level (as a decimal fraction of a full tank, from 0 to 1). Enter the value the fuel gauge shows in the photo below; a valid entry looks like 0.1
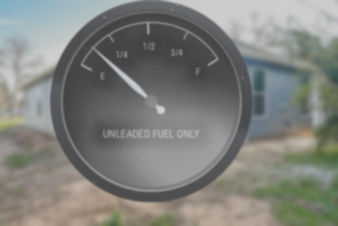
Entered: 0.125
